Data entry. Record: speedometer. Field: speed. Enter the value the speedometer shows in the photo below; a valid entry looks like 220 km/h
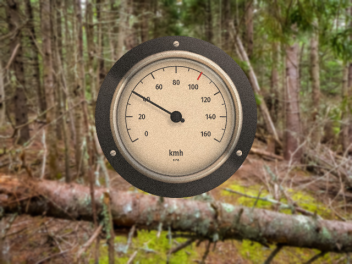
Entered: 40 km/h
